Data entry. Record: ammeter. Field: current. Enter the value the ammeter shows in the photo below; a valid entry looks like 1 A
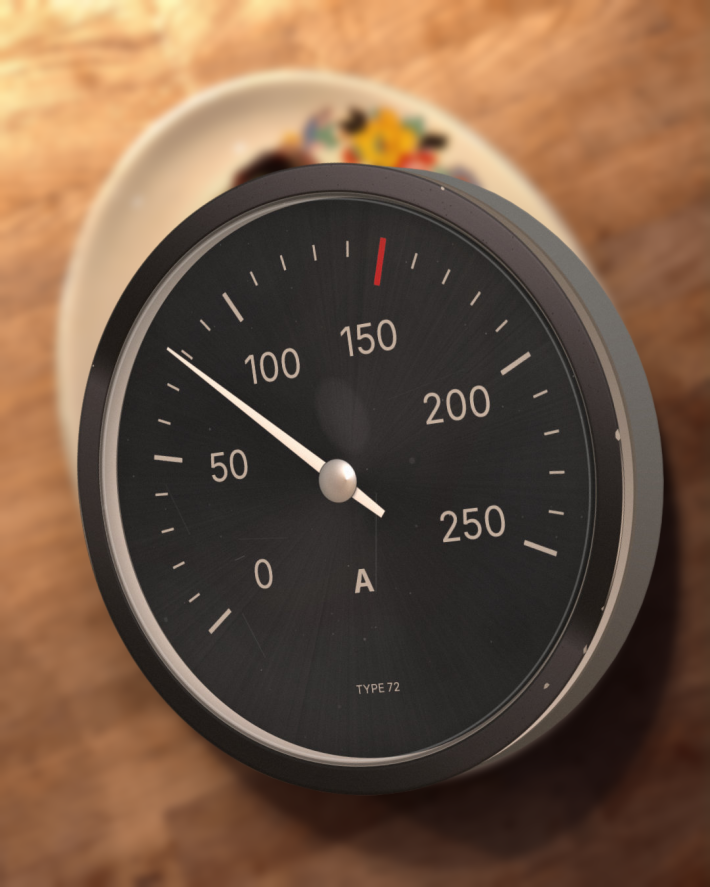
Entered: 80 A
